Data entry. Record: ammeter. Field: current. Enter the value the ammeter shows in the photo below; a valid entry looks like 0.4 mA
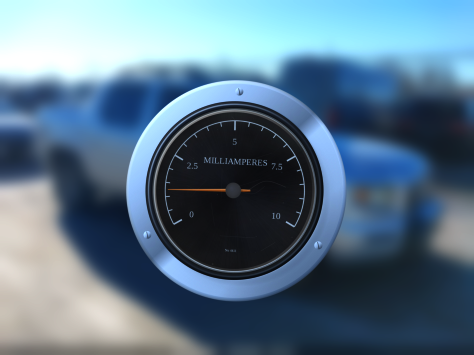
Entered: 1.25 mA
